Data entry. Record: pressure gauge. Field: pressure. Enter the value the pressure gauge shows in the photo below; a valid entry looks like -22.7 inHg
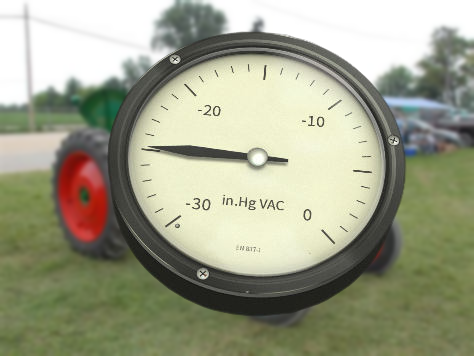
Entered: -25 inHg
